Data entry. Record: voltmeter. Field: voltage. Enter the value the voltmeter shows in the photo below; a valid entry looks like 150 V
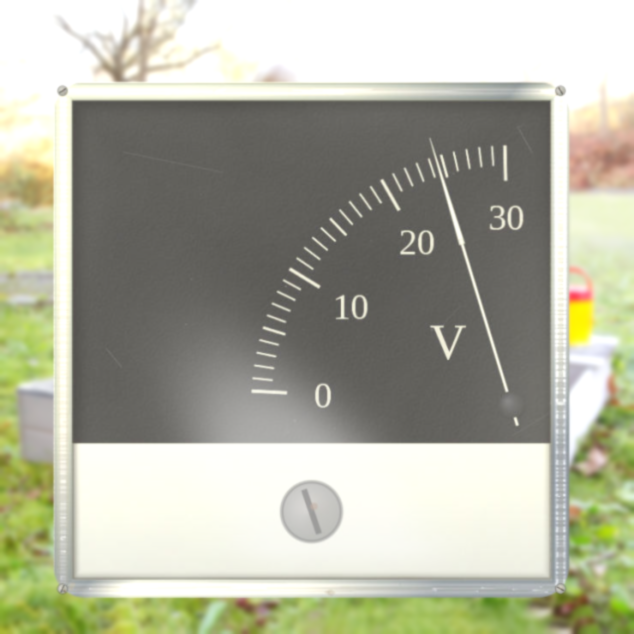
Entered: 24.5 V
